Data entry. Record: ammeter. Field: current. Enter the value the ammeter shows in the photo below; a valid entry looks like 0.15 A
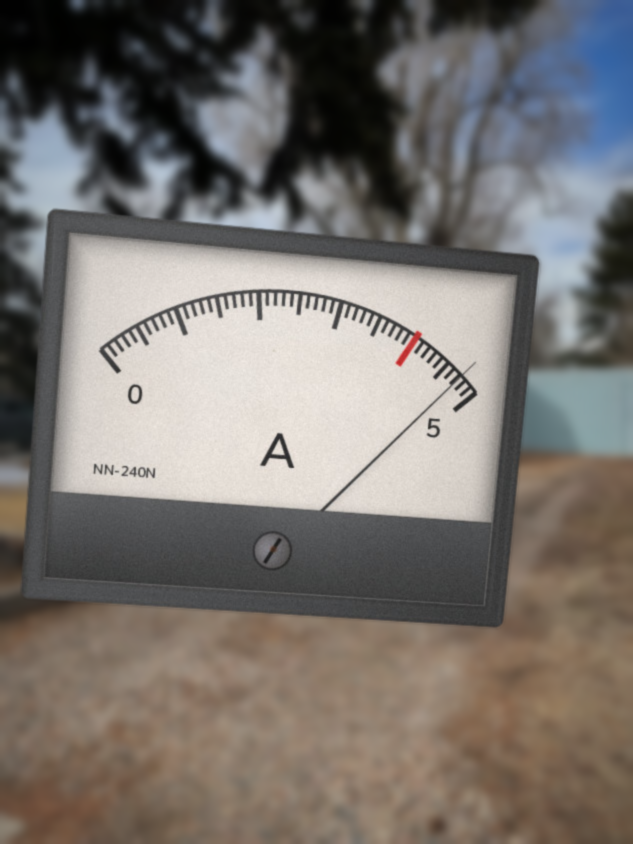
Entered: 4.7 A
